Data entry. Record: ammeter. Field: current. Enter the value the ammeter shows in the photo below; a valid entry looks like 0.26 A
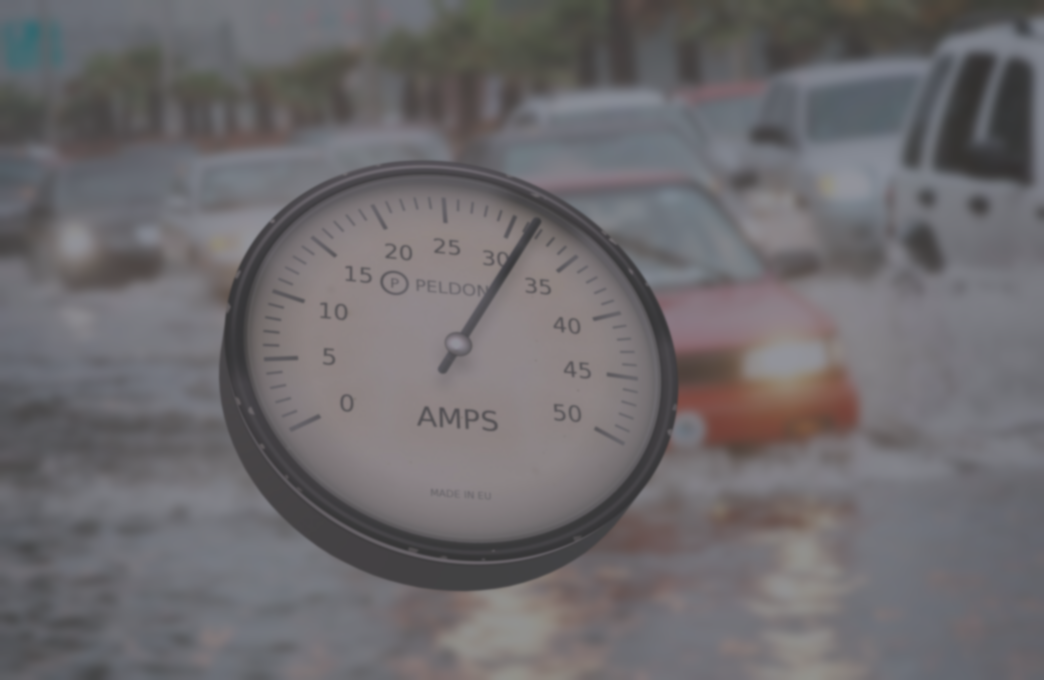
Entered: 31.5 A
